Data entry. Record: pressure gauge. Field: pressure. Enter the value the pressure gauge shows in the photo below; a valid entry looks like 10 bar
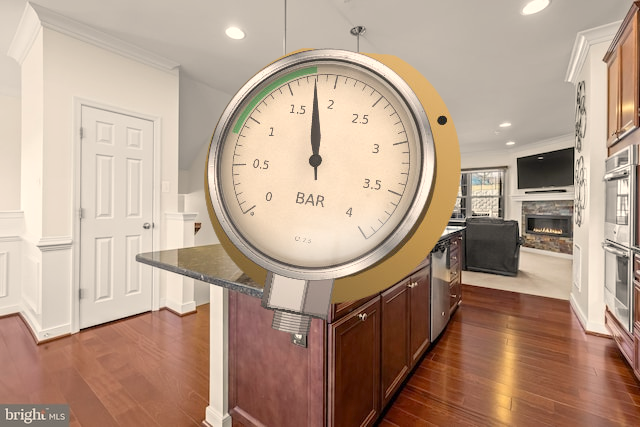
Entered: 1.8 bar
